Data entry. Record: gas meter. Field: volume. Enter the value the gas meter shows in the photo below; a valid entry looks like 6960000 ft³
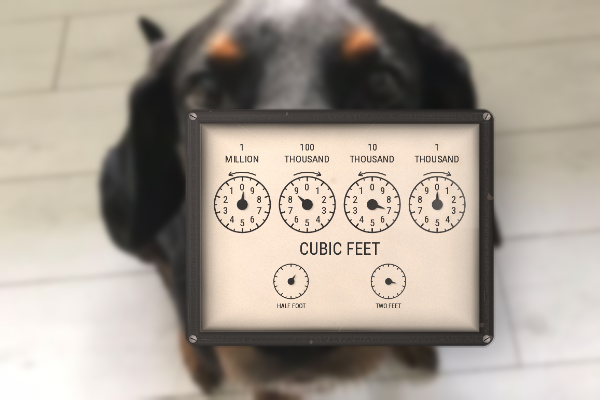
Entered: 987000 ft³
